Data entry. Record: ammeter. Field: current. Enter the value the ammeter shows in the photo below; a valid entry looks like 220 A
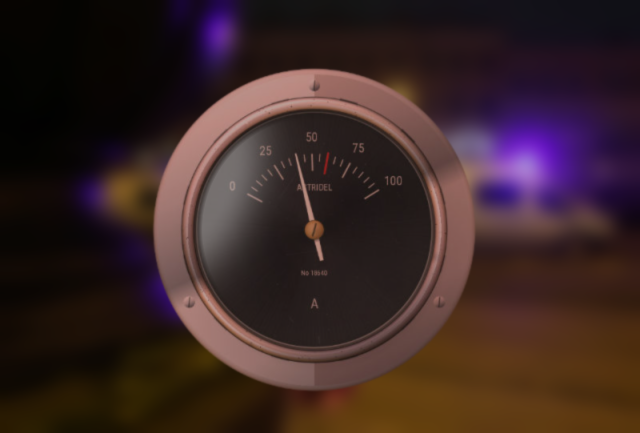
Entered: 40 A
